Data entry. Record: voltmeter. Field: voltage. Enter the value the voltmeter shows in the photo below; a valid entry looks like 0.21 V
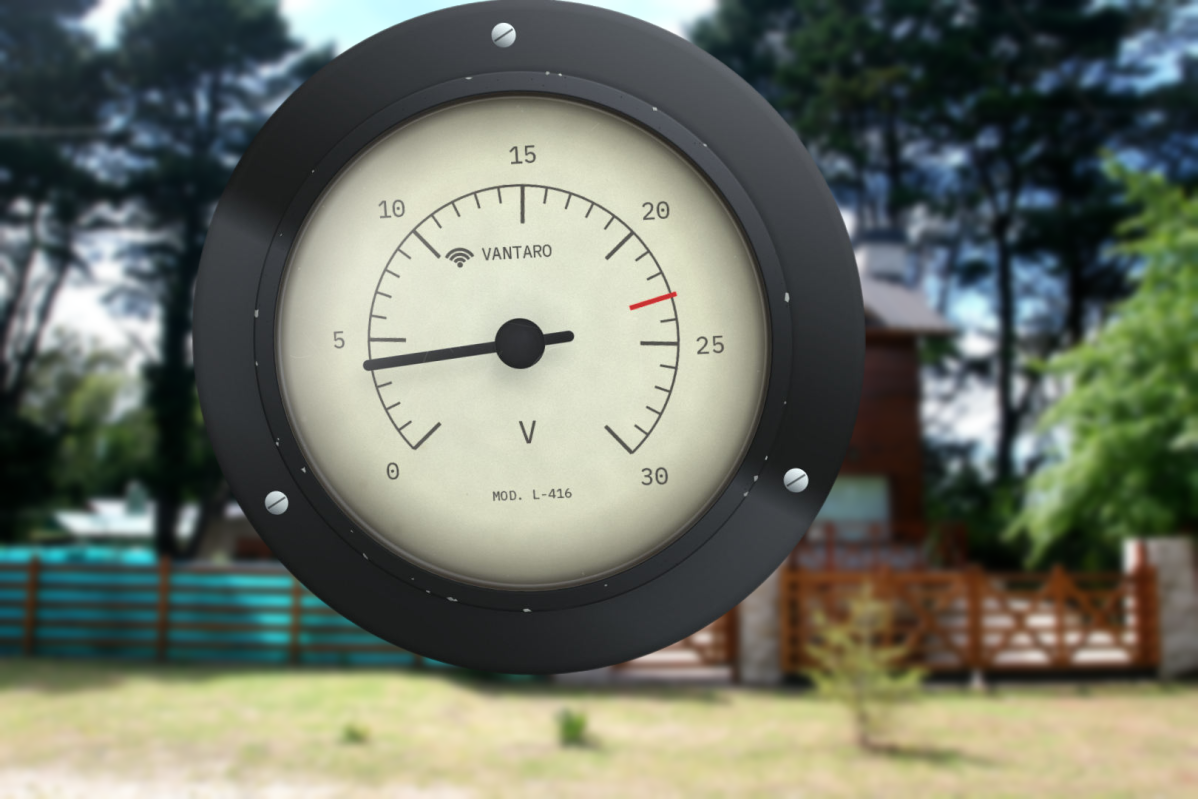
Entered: 4 V
